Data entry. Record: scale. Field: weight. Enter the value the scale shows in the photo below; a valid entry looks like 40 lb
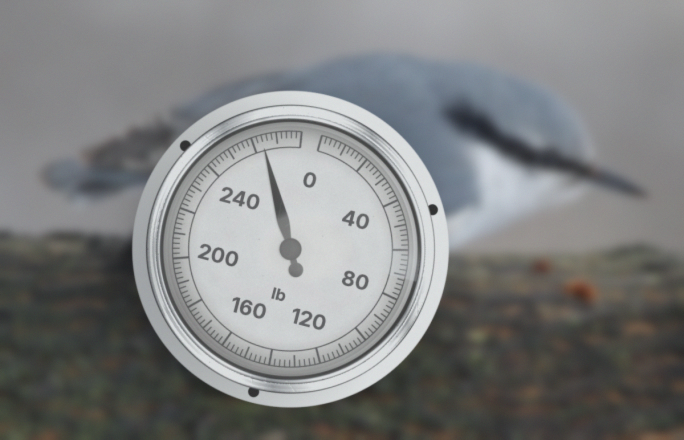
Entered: 264 lb
